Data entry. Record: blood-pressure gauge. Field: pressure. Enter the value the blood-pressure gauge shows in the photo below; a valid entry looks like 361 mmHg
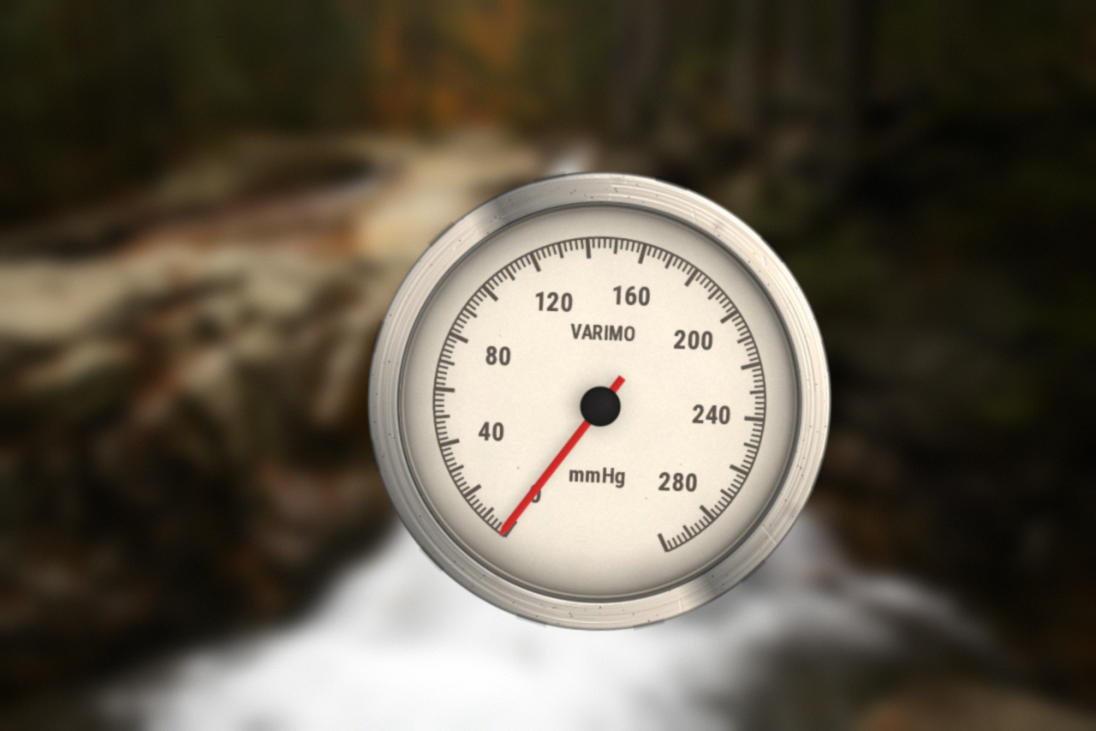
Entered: 2 mmHg
